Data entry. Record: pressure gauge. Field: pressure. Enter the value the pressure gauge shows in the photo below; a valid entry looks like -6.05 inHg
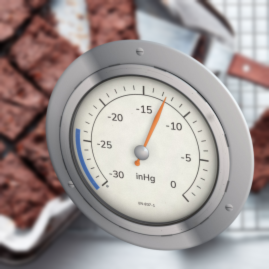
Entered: -12.5 inHg
